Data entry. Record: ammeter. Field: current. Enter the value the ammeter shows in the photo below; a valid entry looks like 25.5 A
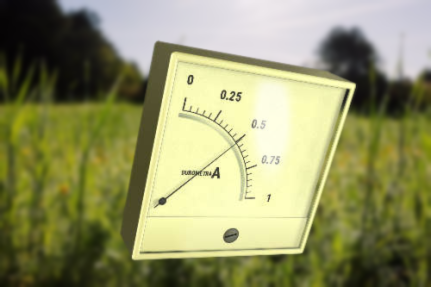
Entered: 0.5 A
